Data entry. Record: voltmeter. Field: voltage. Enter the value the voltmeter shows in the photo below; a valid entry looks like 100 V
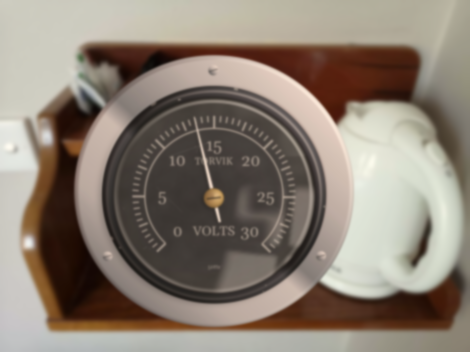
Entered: 13.5 V
